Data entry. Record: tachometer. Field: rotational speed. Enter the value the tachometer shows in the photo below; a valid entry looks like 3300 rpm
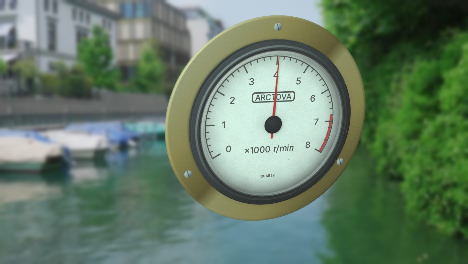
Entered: 4000 rpm
